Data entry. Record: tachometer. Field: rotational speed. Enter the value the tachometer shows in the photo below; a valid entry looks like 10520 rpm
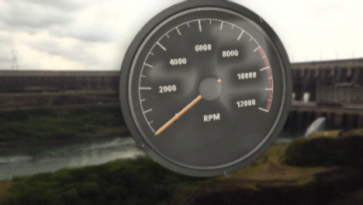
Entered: 0 rpm
